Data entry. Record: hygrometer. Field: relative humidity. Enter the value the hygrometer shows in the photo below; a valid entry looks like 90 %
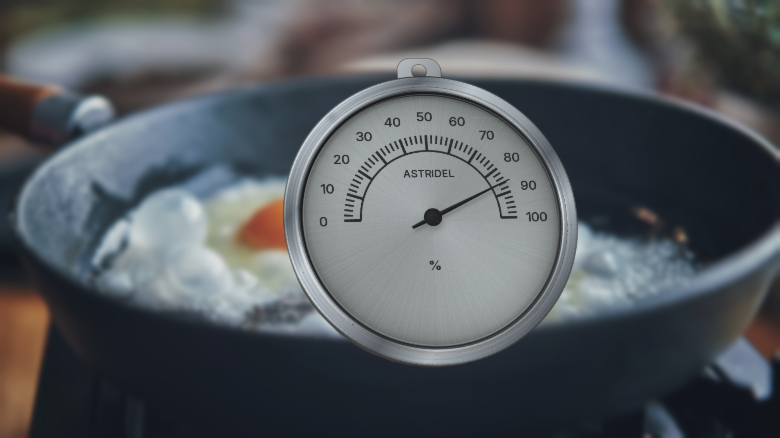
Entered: 86 %
